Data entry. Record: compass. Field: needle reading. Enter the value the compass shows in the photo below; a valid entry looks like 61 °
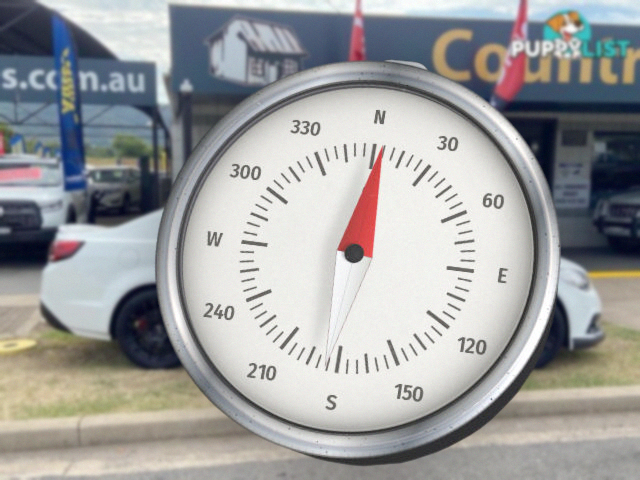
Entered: 5 °
